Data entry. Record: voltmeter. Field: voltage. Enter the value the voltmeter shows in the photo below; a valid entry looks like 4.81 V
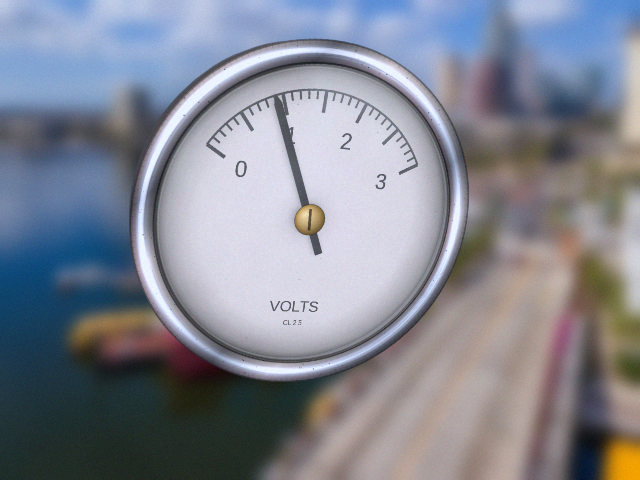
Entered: 0.9 V
